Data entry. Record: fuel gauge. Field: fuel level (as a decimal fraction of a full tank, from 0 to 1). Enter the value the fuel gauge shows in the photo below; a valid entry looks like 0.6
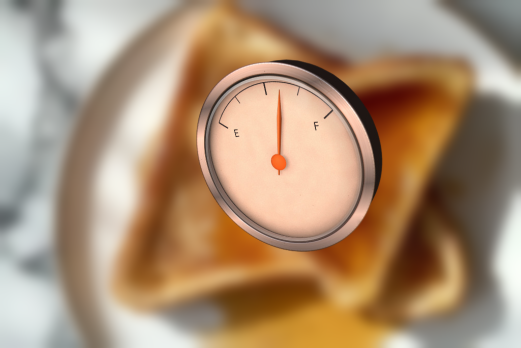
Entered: 0.625
